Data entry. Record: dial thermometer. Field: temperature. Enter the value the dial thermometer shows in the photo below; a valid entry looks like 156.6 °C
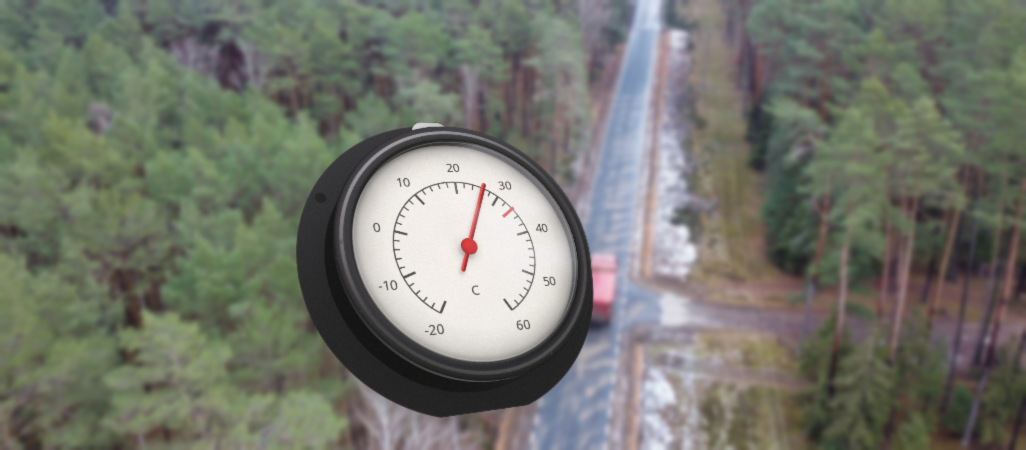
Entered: 26 °C
